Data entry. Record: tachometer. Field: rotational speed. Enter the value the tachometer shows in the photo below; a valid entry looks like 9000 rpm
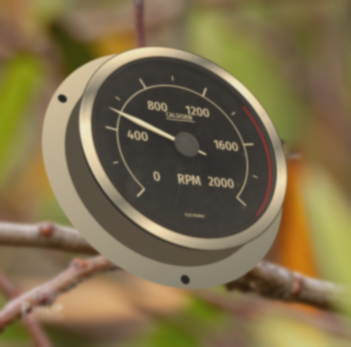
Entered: 500 rpm
